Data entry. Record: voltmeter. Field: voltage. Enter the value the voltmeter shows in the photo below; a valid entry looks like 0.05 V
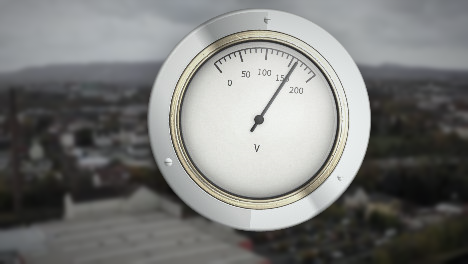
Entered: 160 V
